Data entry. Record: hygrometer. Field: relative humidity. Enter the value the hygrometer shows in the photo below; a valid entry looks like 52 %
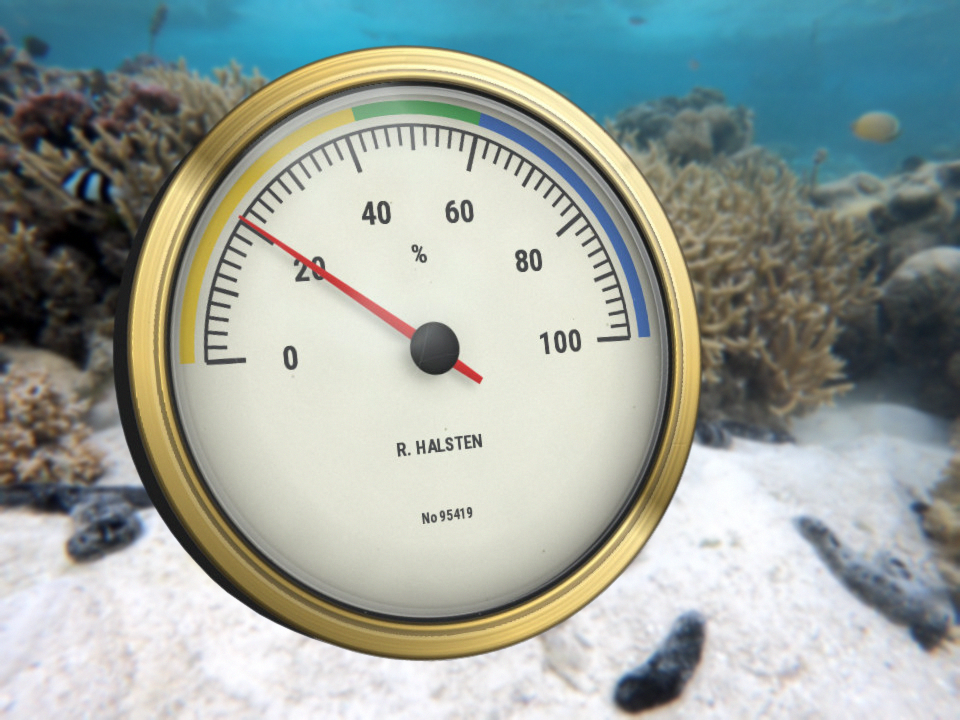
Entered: 20 %
